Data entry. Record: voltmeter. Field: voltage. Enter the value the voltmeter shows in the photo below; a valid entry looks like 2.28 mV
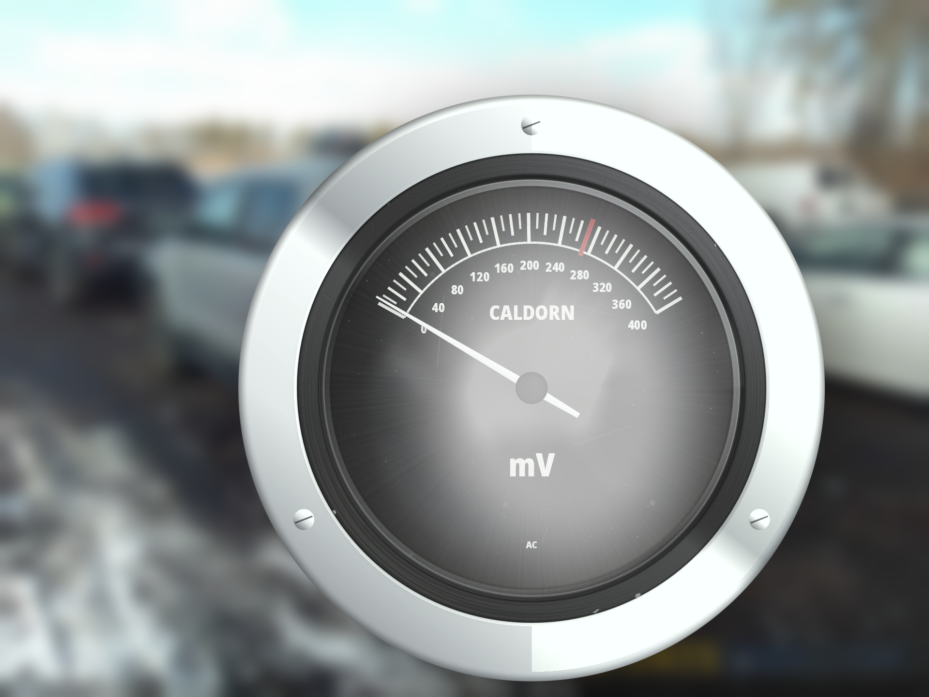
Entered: 5 mV
